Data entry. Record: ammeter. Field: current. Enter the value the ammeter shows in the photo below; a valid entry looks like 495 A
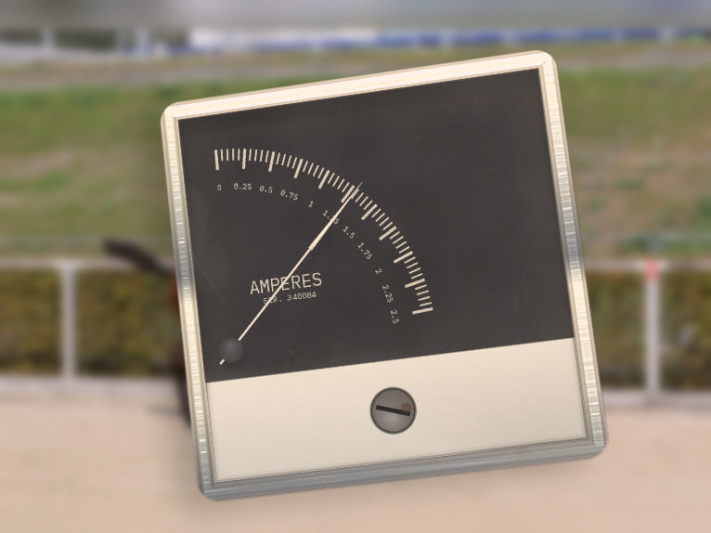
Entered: 1.3 A
